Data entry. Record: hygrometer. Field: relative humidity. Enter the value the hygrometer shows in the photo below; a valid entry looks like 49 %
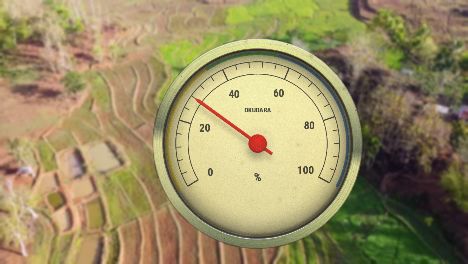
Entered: 28 %
